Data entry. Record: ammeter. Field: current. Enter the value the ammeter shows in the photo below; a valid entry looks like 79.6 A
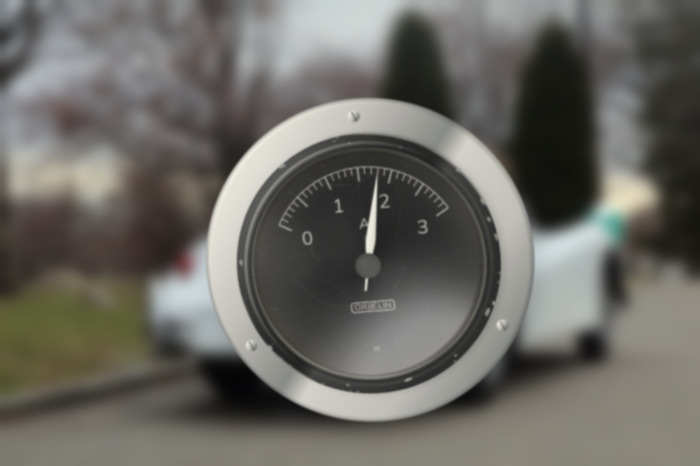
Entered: 1.8 A
